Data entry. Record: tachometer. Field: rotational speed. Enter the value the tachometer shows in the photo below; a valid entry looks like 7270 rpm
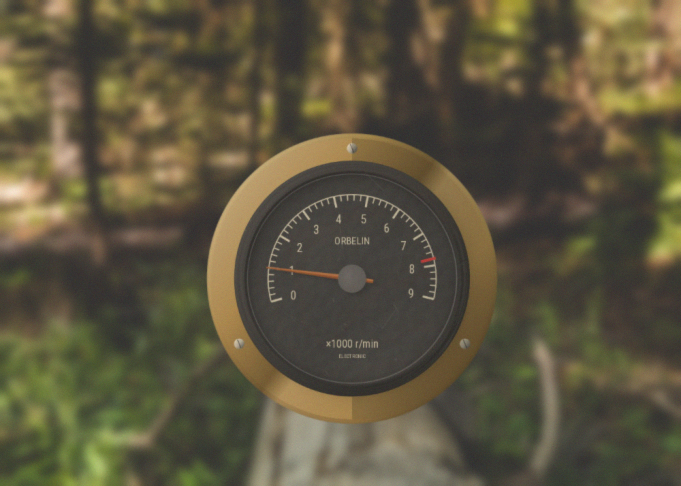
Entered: 1000 rpm
